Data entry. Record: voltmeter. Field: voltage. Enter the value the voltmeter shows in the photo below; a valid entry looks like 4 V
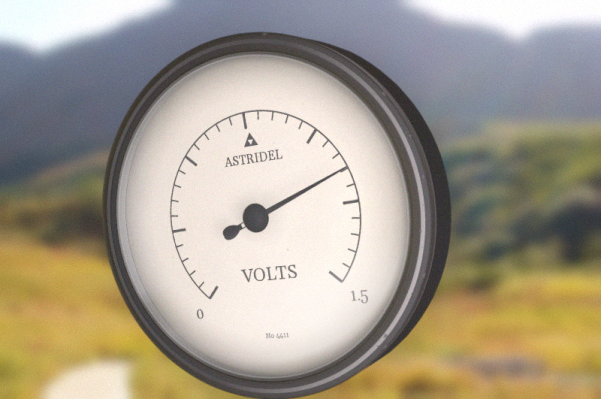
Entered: 1.15 V
